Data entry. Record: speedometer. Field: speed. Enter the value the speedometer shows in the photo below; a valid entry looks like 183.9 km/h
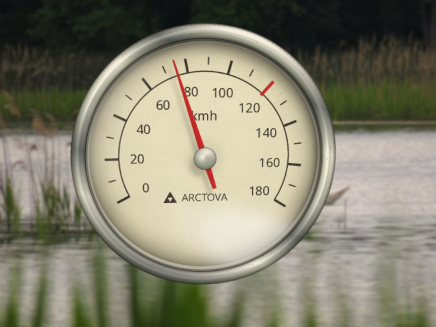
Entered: 75 km/h
